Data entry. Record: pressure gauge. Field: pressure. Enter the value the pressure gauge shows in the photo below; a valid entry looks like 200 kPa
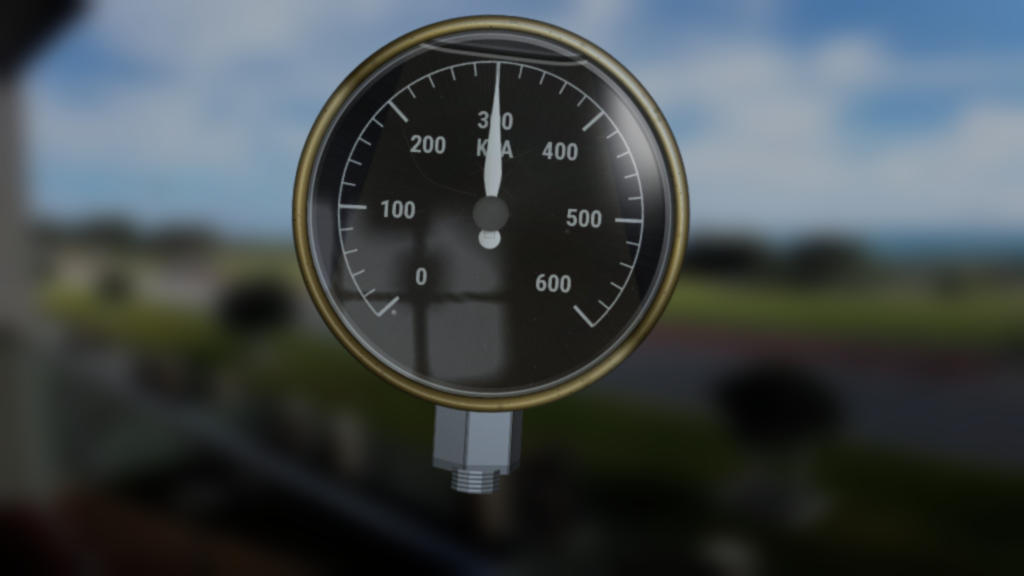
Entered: 300 kPa
